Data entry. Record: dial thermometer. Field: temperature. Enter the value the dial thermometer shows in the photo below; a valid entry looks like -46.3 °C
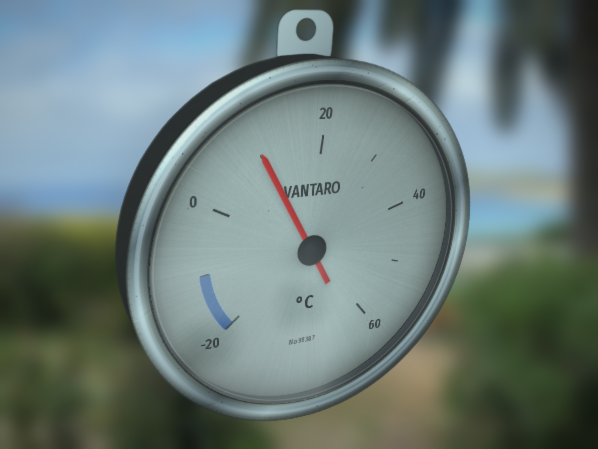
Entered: 10 °C
